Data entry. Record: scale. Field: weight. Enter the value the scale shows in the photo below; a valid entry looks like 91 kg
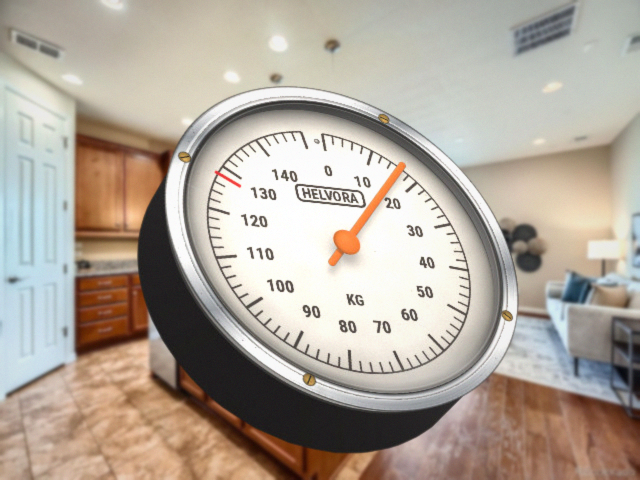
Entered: 16 kg
